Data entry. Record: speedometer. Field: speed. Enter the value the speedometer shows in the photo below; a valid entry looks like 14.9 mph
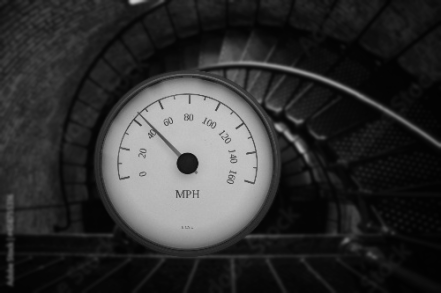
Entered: 45 mph
